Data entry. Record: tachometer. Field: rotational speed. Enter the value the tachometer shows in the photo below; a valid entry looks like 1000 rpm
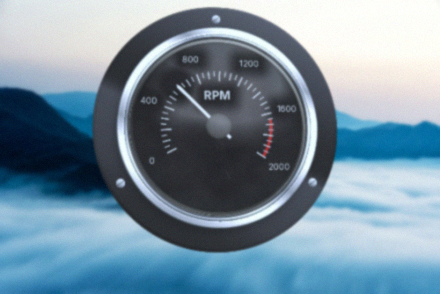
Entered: 600 rpm
